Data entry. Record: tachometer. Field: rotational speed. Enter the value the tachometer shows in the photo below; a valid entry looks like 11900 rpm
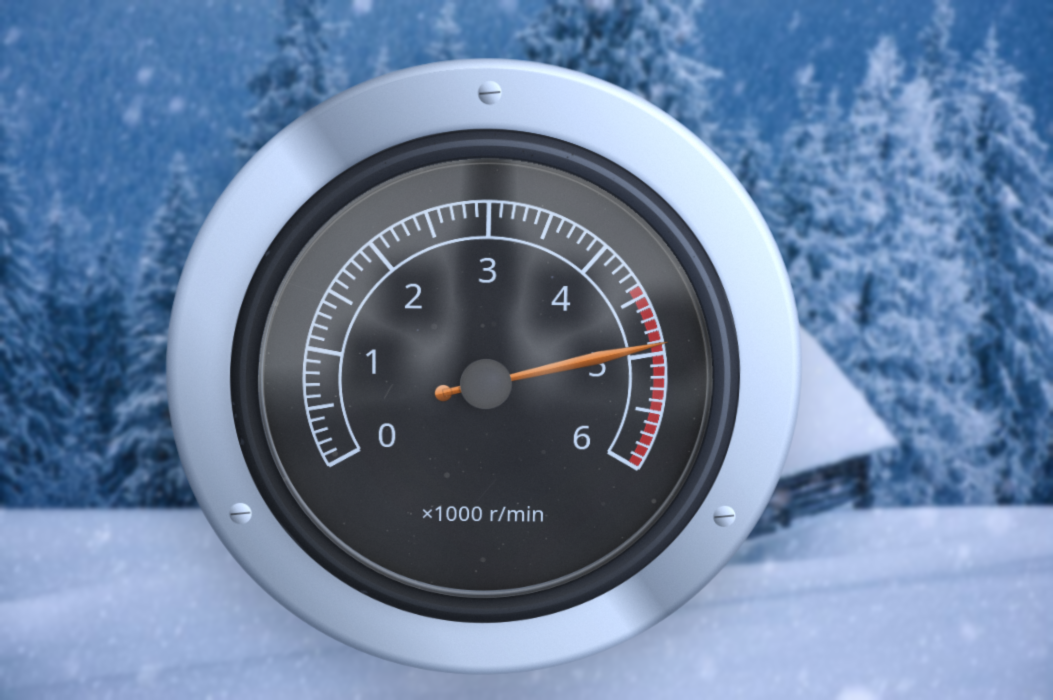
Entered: 4900 rpm
